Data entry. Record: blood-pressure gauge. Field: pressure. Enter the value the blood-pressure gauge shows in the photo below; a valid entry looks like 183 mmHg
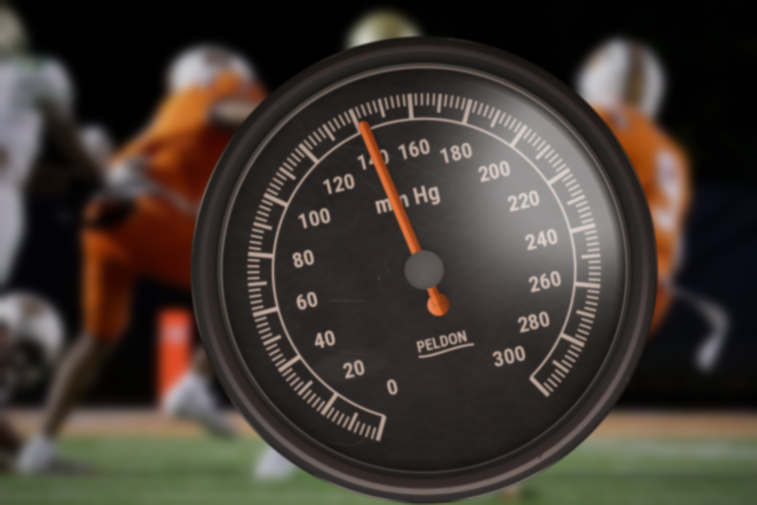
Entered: 142 mmHg
